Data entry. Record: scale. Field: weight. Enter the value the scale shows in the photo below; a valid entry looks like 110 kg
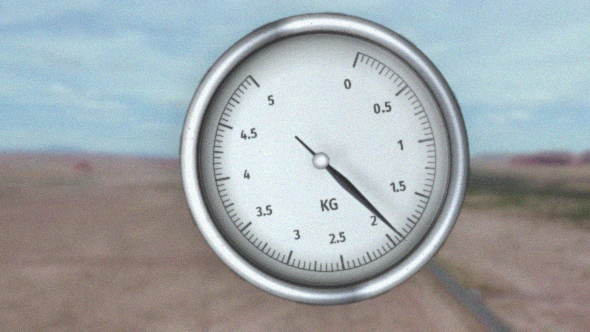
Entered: 1.9 kg
